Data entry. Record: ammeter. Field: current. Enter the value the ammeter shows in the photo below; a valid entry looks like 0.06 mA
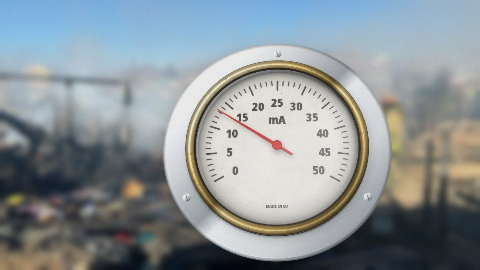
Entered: 13 mA
